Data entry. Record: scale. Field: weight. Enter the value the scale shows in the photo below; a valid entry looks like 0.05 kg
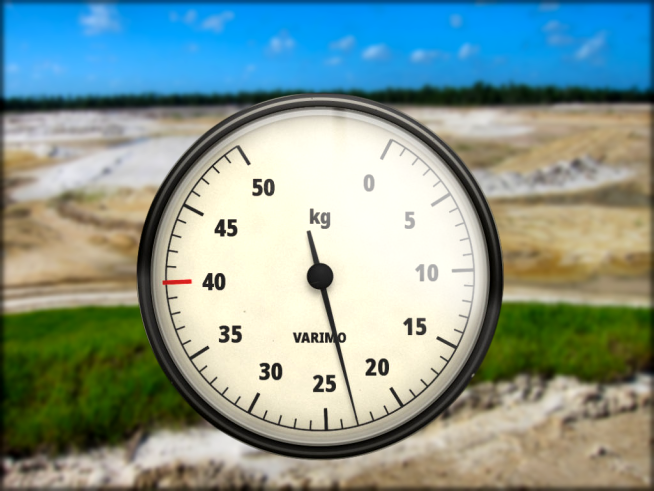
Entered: 23 kg
